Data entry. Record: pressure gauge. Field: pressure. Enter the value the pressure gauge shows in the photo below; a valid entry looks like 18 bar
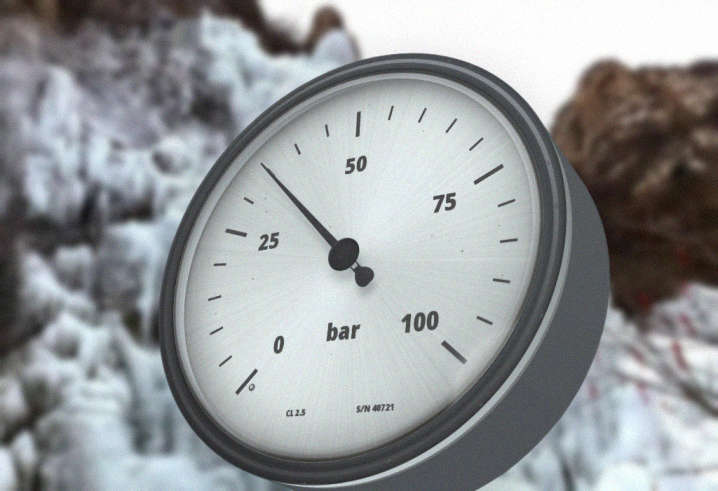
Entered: 35 bar
